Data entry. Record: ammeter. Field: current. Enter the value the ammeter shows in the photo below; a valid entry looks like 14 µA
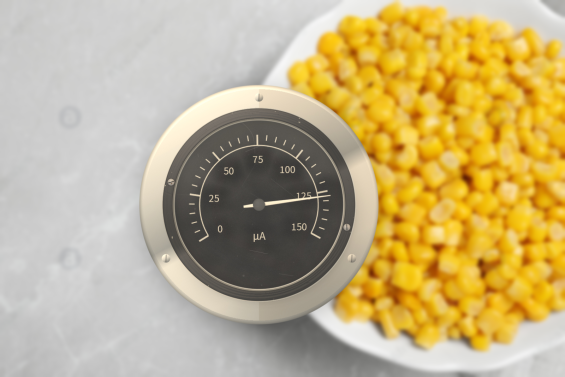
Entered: 127.5 µA
